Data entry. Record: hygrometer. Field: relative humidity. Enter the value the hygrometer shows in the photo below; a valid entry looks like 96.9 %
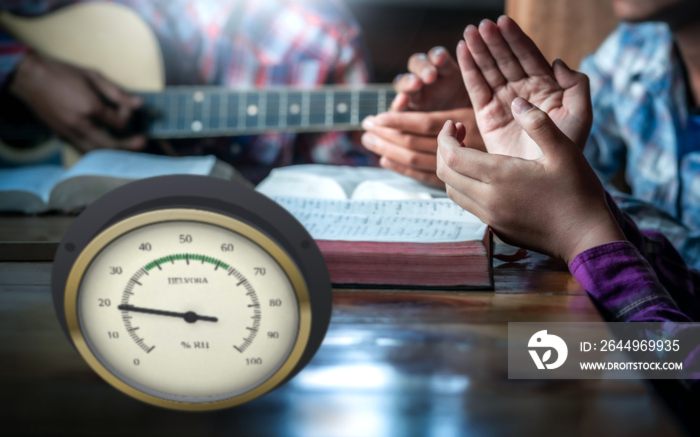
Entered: 20 %
